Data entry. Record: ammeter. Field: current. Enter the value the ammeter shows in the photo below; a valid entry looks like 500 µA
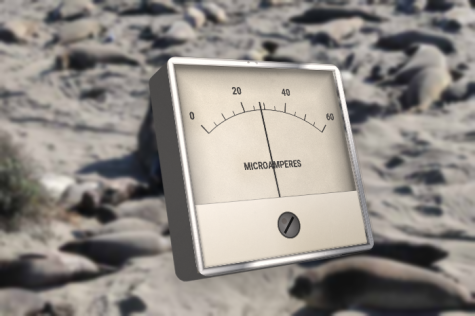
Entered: 27.5 µA
